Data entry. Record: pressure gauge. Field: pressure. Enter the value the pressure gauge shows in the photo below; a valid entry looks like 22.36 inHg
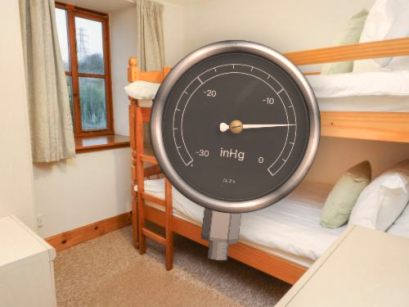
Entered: -6 inHg
